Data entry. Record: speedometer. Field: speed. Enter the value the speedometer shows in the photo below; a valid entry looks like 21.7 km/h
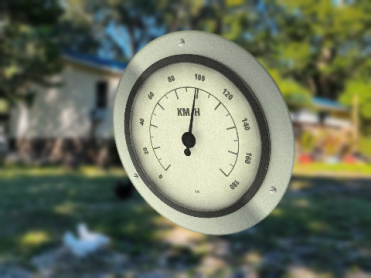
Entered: 100 km/h
